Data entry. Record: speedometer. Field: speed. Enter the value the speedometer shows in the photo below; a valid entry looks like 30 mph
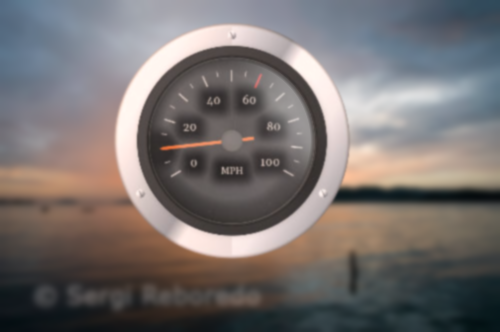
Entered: 10 mph
